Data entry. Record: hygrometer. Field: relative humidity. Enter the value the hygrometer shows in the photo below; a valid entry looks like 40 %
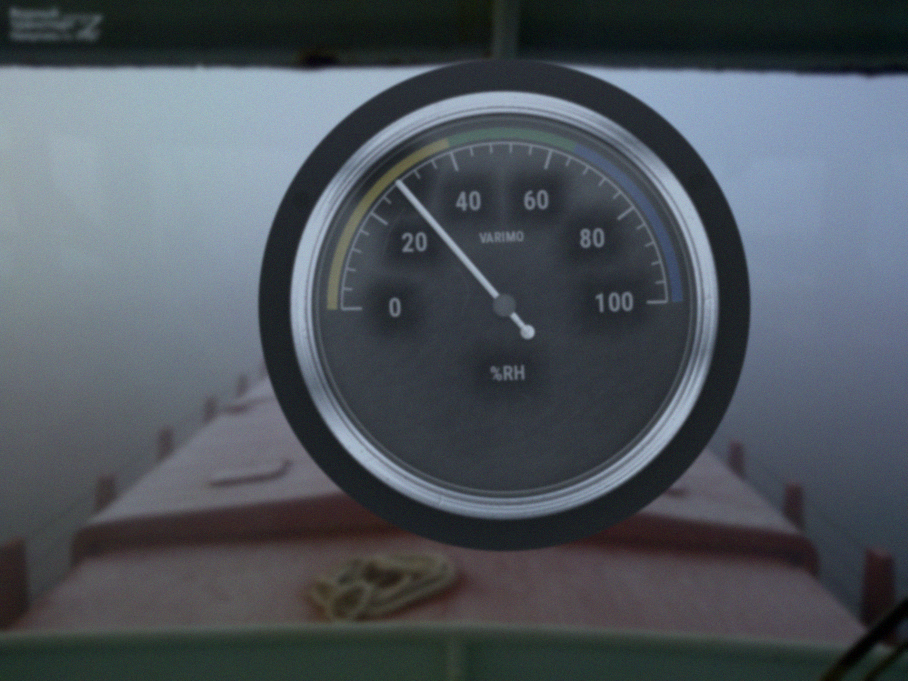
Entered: 28 %
